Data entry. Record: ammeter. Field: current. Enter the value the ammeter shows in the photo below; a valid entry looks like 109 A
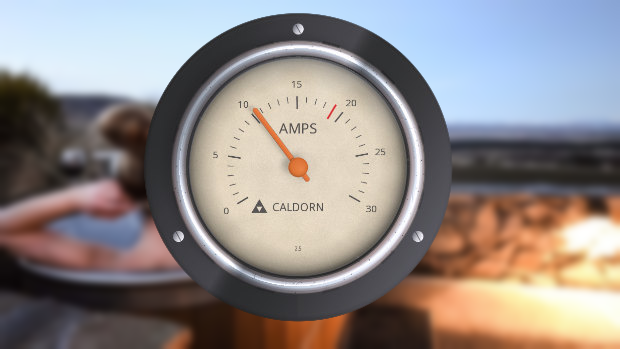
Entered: 10.5 A
